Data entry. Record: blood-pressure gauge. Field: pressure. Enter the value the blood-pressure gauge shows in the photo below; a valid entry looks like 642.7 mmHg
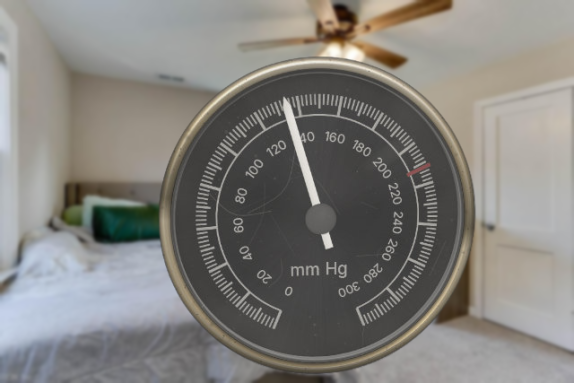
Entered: 134 mmHg
